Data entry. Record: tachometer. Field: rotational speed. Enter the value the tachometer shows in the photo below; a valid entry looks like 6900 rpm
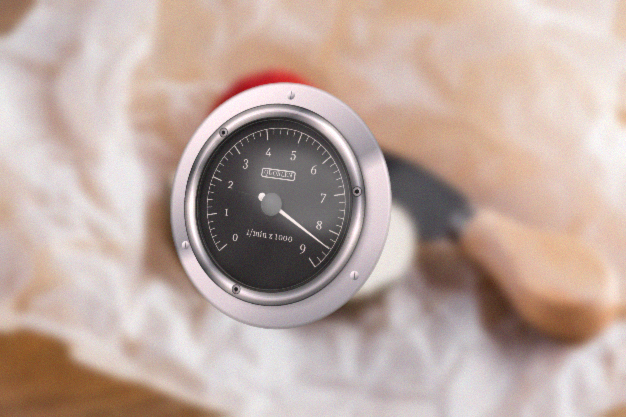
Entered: 8400 rpm
